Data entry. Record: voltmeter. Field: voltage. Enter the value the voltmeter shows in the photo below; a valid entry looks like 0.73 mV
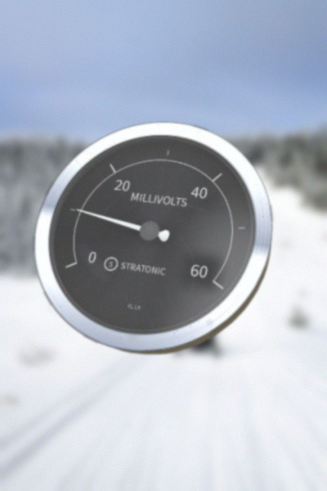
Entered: 10 mV
